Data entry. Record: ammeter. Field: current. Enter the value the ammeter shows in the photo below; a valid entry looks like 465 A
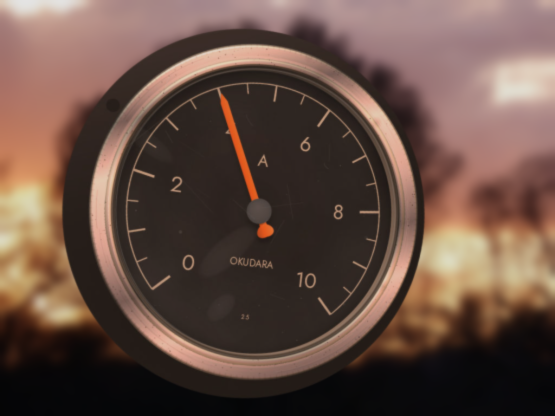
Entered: 4 A
